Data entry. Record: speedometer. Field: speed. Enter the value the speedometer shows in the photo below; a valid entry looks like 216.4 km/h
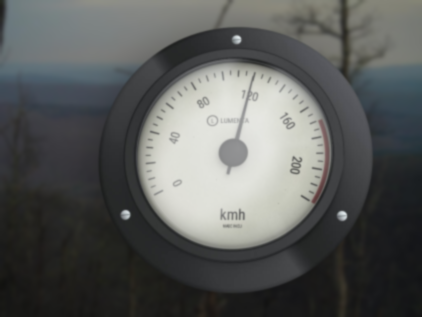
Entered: 120 km/h
